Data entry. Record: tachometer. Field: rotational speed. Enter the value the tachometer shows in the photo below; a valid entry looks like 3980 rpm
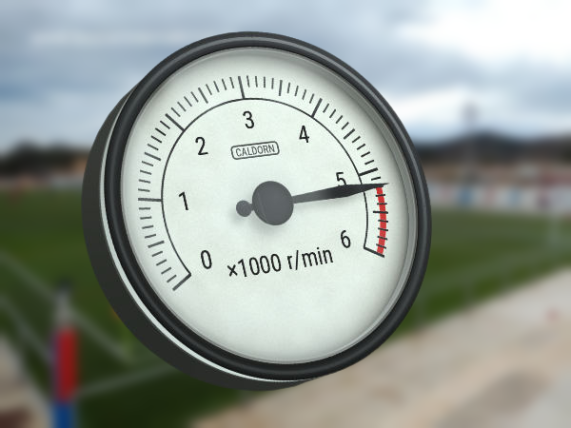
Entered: 5200 rpm
